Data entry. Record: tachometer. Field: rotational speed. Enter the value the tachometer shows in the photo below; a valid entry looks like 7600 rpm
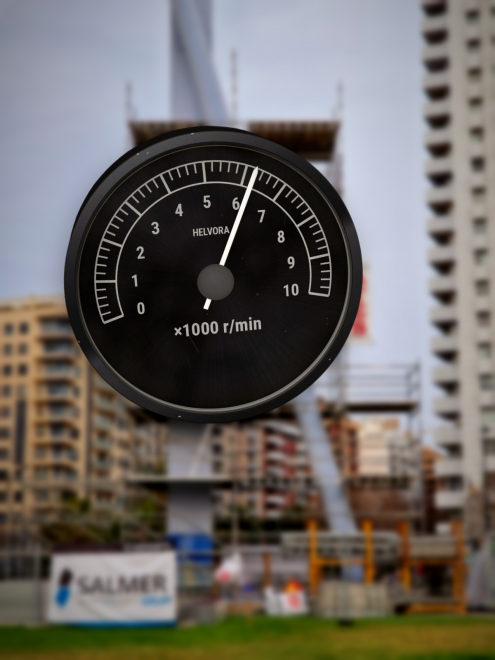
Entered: 6200 rpm
